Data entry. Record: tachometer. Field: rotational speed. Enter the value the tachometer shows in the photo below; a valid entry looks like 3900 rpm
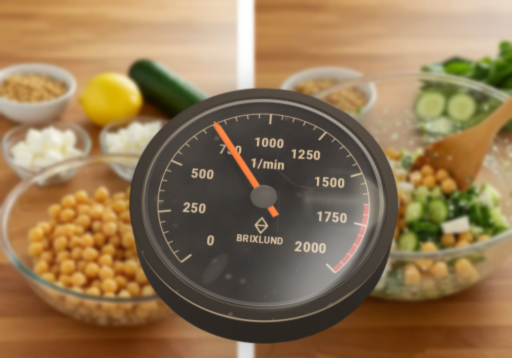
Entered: 750 rpm
